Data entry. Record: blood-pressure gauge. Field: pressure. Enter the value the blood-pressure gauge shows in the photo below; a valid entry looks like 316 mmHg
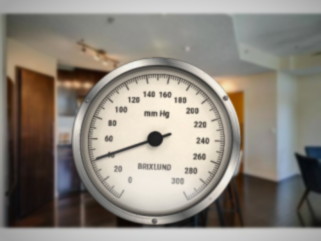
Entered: 40 mmHg
